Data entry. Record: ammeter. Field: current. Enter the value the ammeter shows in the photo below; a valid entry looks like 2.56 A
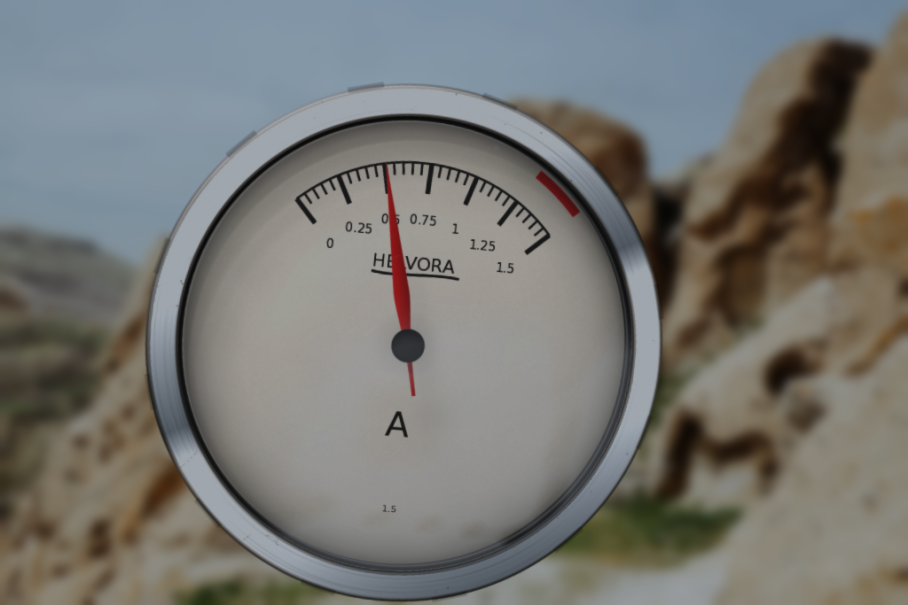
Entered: 0.5 A
